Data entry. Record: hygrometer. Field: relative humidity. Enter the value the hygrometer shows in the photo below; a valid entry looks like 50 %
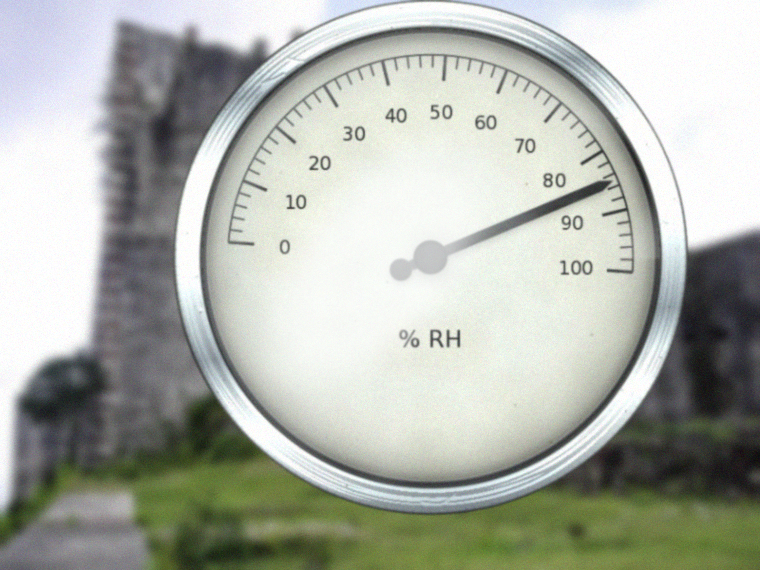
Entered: 85 %
